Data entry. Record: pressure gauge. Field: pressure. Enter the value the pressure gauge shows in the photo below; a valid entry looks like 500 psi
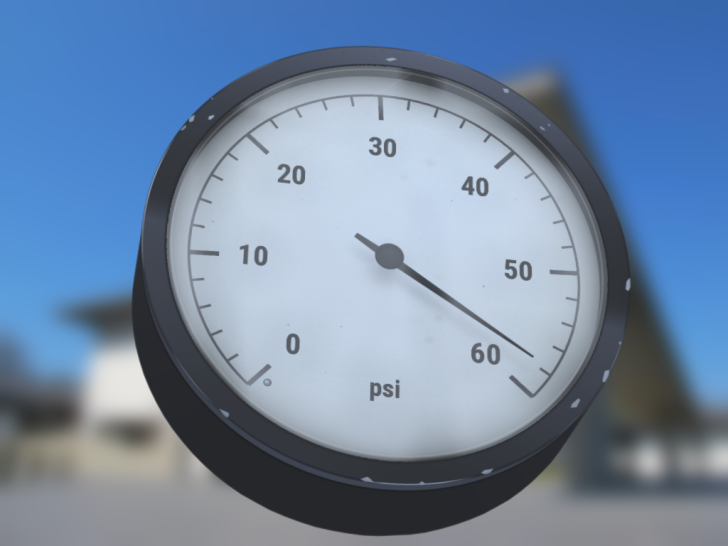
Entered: 58 psi
